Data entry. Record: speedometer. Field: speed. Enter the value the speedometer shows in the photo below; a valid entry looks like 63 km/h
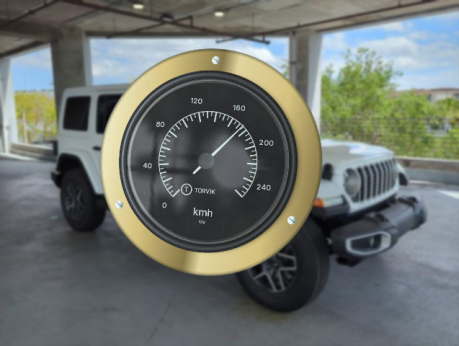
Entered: 175 km/h
